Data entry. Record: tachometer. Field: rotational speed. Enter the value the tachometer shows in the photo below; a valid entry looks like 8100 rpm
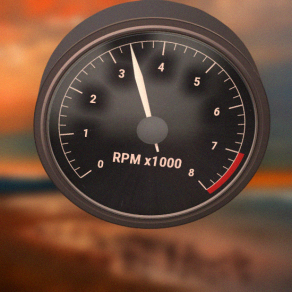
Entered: 3400 rpm
